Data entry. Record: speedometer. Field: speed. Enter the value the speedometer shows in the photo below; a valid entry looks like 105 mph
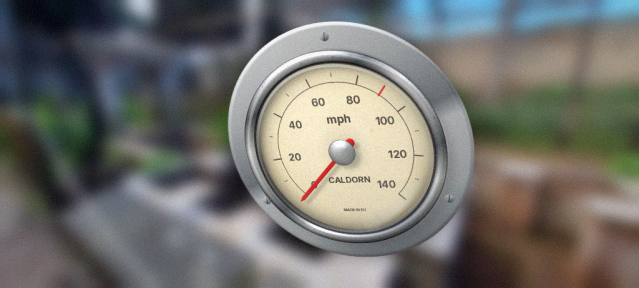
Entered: 0 mph
